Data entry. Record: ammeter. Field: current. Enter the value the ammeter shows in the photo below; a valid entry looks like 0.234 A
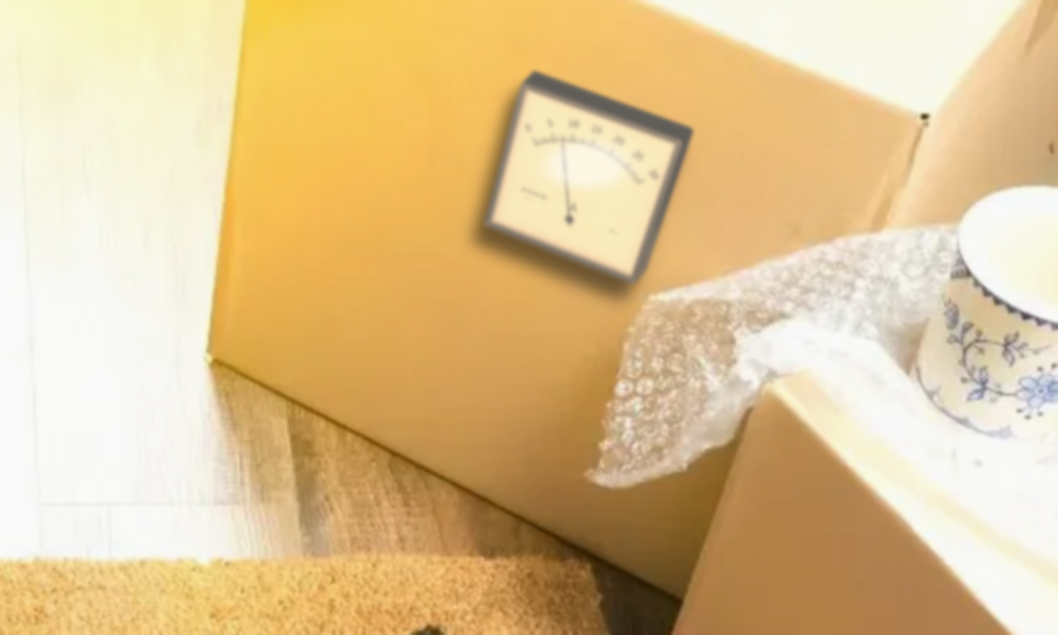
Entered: 7.5 A
